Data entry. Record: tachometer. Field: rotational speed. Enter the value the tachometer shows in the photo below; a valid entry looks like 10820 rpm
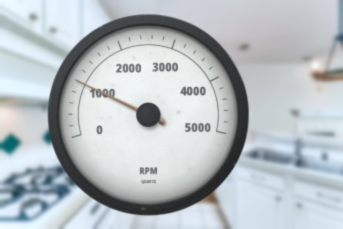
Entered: 1000 rpm
